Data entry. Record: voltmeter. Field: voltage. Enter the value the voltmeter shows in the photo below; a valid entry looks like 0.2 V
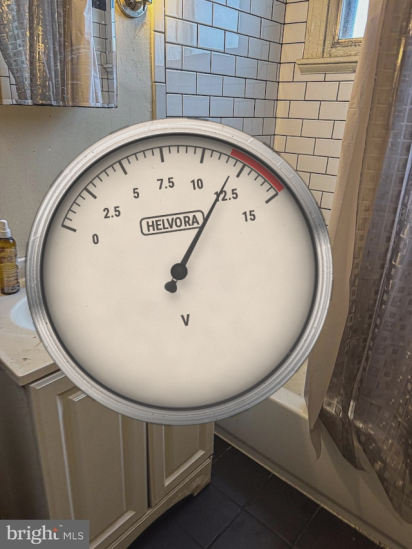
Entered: 12 V
